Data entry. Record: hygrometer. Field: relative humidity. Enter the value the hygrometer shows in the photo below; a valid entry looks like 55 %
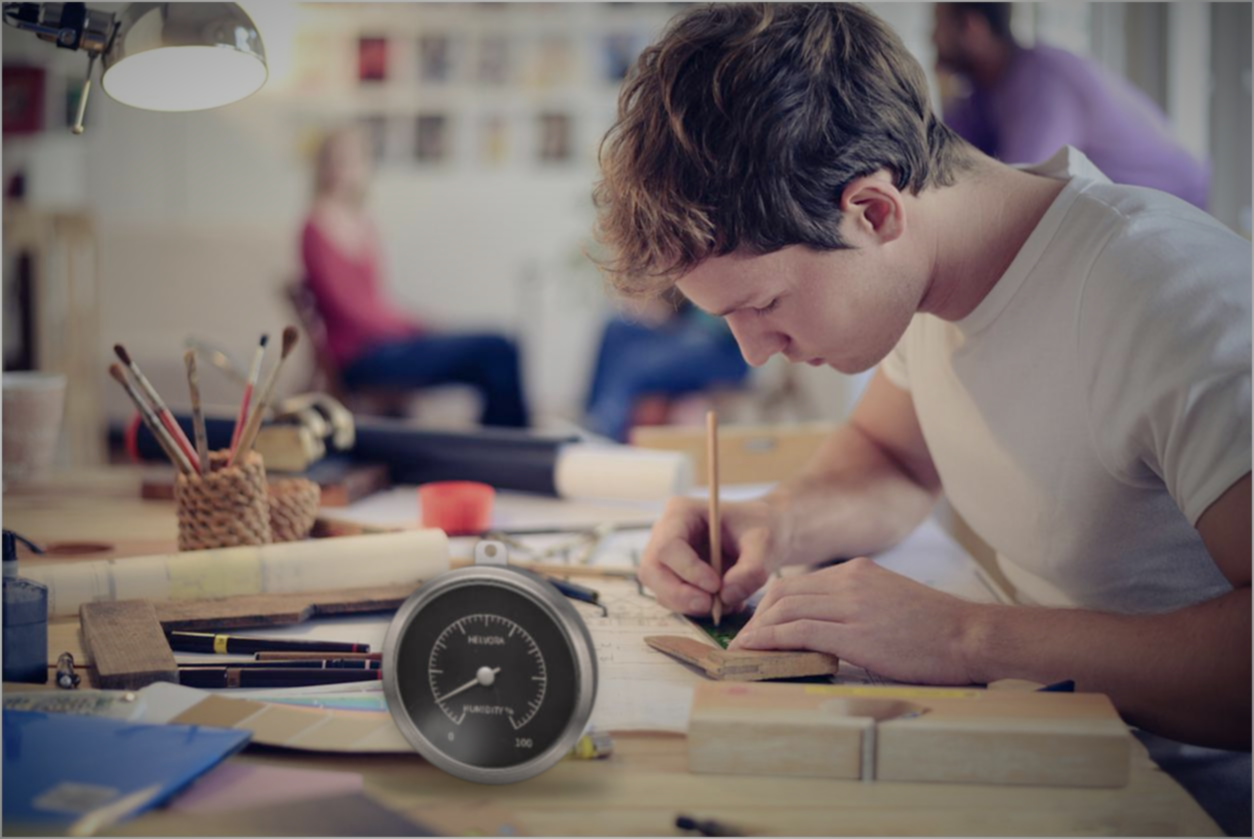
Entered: 10 %
